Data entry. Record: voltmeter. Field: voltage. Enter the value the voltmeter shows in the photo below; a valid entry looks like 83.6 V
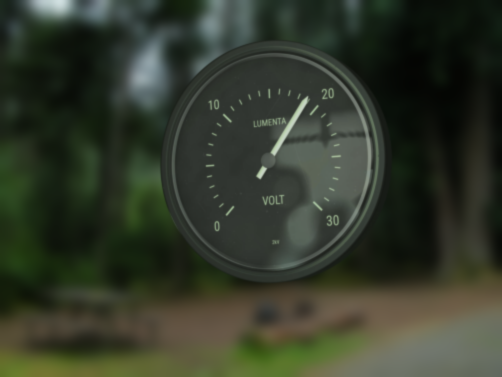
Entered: 19 V
